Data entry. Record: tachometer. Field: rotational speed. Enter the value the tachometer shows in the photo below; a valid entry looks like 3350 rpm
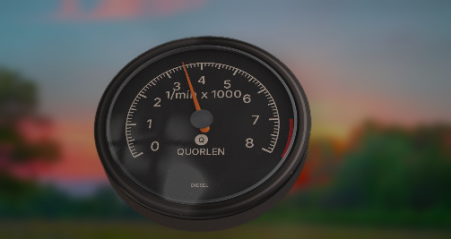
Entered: 3500 rpm
